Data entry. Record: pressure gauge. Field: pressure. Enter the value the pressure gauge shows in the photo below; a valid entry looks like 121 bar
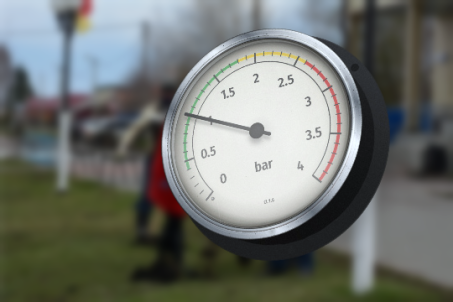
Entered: 1 bar
